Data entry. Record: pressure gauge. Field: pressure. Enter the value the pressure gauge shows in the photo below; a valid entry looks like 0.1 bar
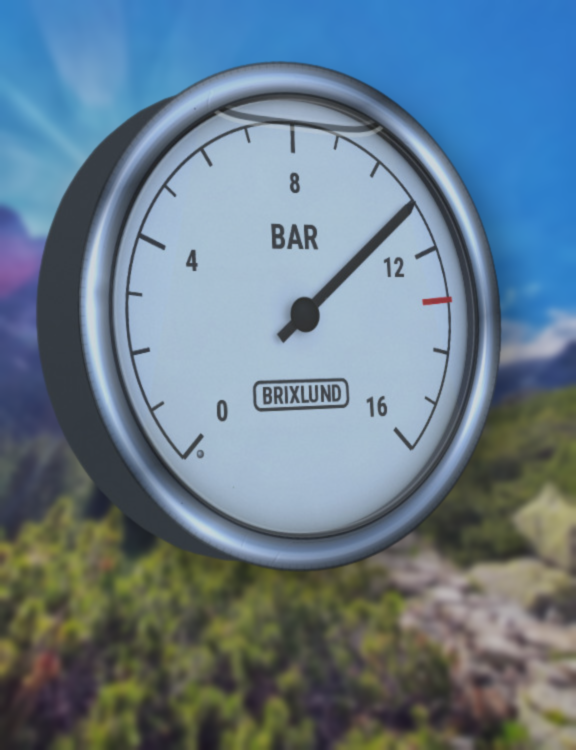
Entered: 11 bar
